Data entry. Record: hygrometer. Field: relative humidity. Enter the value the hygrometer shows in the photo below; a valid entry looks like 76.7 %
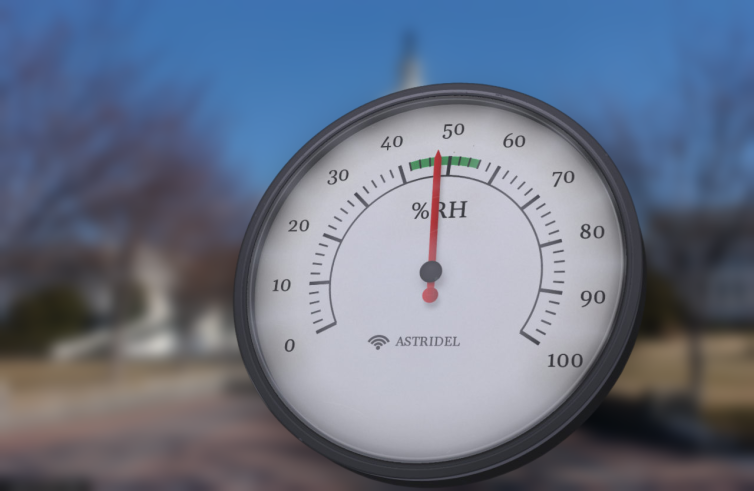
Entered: 48 %
